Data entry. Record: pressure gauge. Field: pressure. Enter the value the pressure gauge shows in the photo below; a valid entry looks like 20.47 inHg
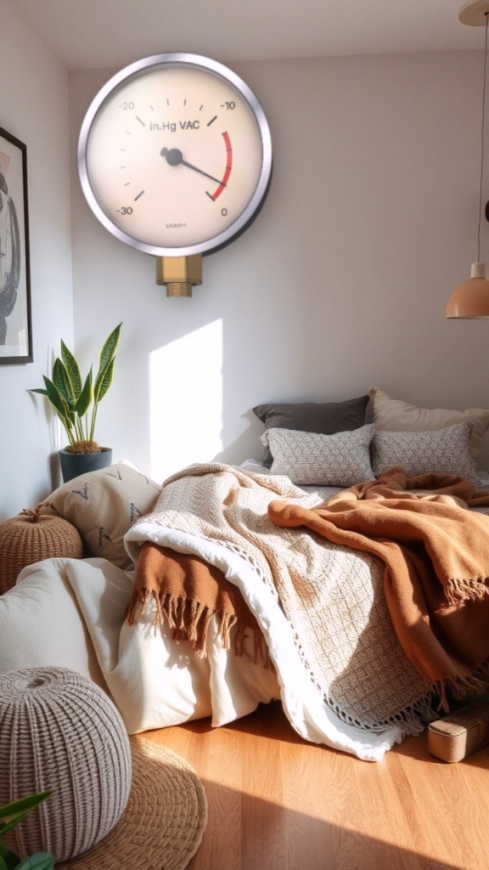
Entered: -2 inHg
